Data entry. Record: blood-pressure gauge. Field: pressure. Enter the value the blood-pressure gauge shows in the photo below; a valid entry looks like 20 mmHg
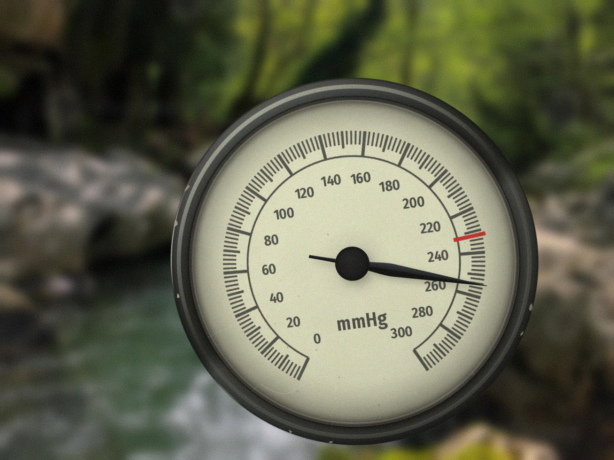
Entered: 254 mmHg
